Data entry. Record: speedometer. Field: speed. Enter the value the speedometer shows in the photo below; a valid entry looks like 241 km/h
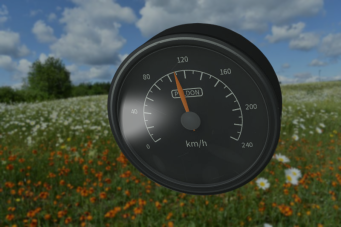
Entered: 110 km/h
